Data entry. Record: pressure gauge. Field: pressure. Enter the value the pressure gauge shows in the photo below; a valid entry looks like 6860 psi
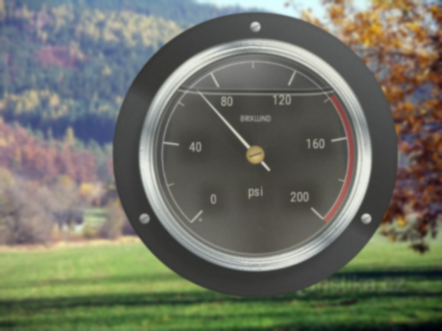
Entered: 70 psi
